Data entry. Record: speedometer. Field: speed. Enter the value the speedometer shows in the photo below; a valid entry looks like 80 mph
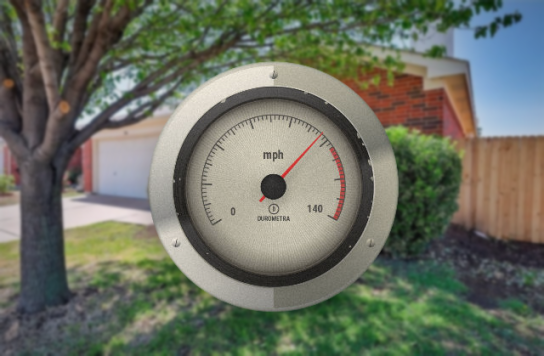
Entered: 96 mph
